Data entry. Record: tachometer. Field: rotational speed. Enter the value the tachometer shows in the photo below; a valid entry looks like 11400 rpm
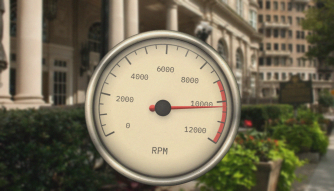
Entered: 10250 rpm
